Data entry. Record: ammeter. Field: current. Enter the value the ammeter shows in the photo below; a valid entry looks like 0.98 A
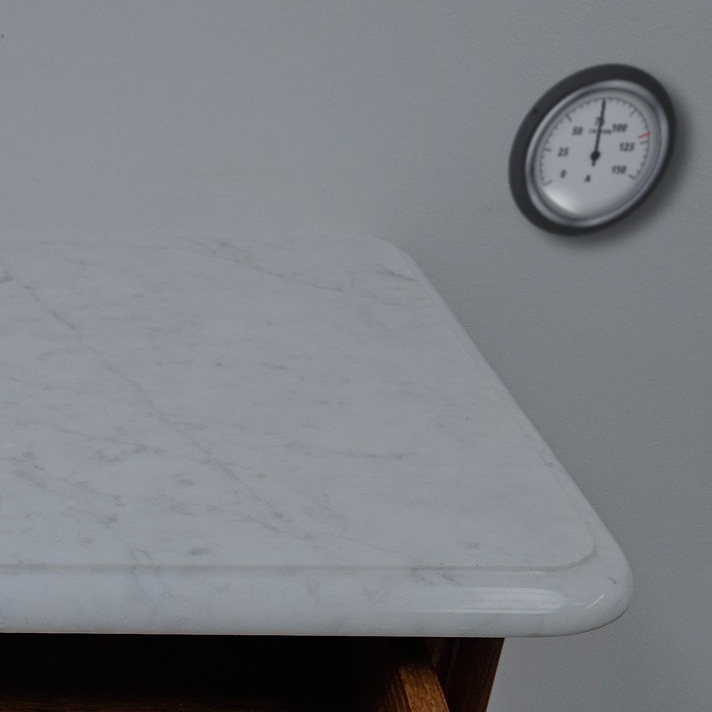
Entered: 75 A
